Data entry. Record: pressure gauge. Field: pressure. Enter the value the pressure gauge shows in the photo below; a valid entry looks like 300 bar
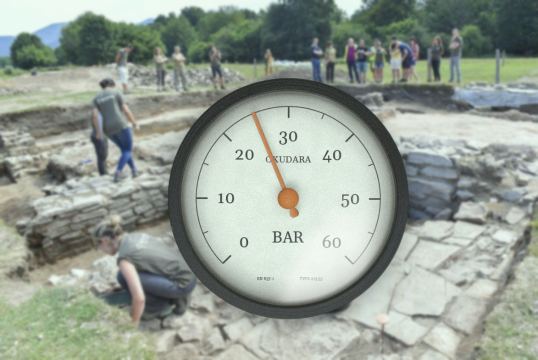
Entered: 25 bar
